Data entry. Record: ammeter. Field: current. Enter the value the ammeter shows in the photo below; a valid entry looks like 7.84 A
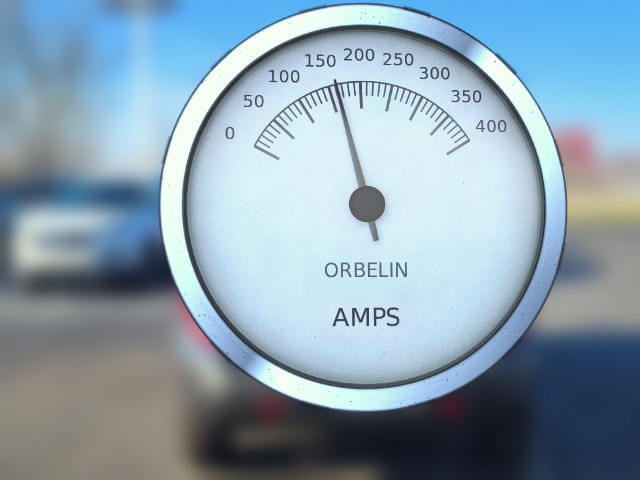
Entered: 160 A
